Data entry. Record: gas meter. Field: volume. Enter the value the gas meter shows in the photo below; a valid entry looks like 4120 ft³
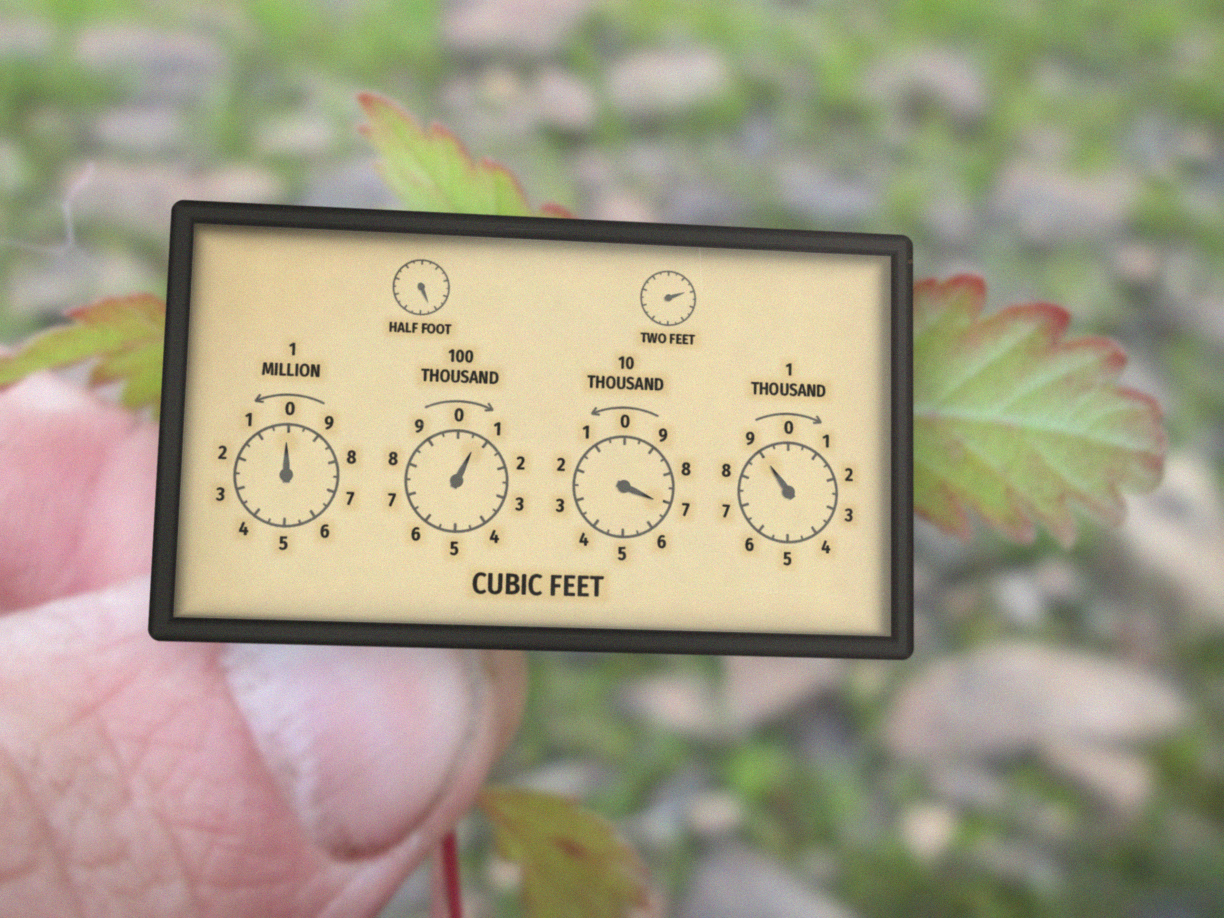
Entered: 6900 ft³
